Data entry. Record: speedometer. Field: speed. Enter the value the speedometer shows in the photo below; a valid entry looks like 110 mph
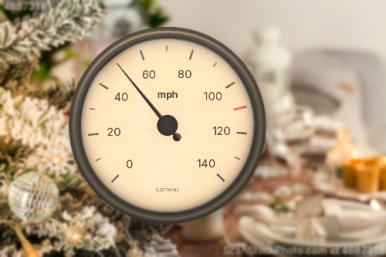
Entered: 50 mph
